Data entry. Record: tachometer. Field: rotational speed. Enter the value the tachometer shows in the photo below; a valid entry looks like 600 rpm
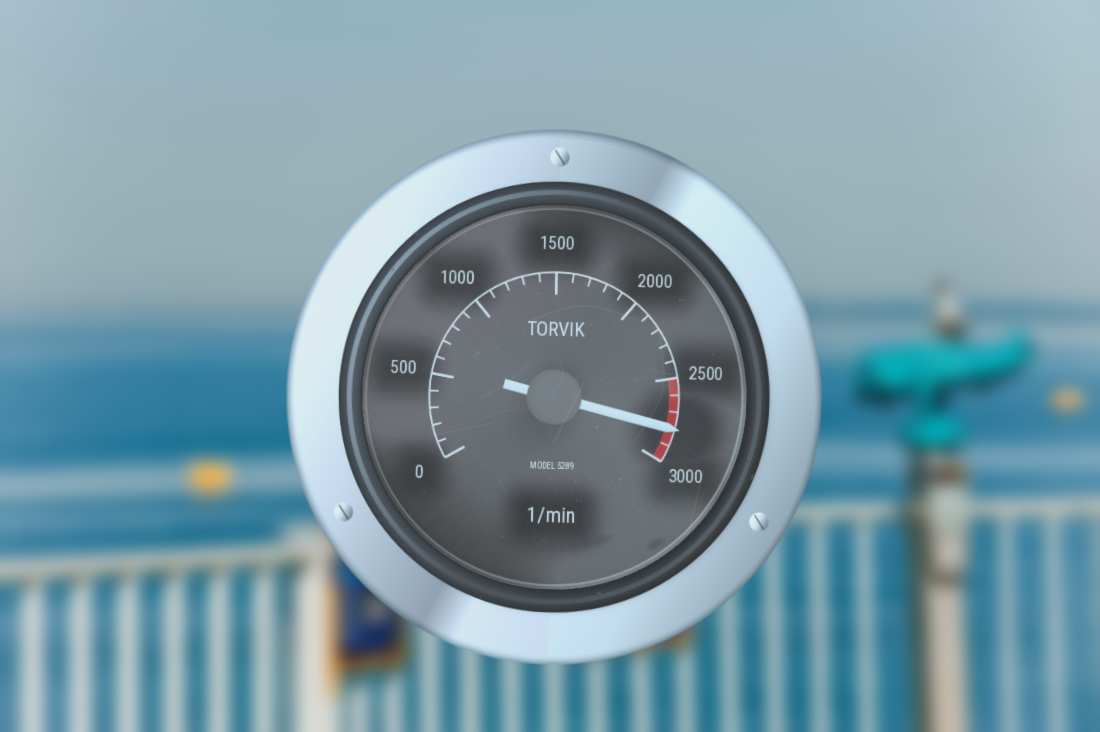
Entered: 2800 rpm
